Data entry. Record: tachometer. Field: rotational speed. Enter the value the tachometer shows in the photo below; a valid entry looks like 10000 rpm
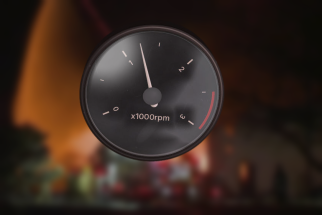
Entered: 1250 rpm
